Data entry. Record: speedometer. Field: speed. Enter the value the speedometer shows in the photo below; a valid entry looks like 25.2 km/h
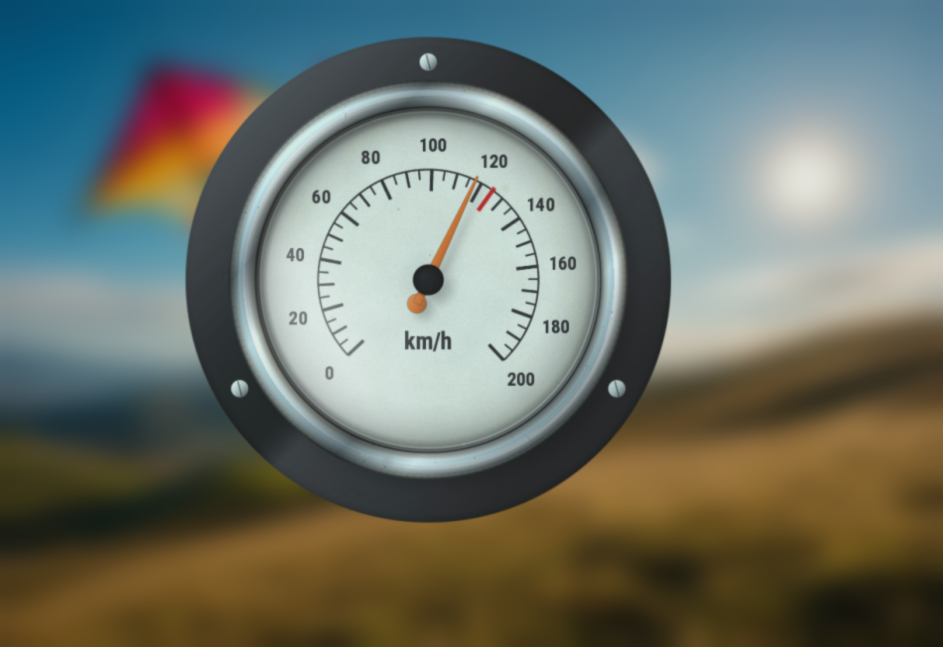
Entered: 117.5 km/h
